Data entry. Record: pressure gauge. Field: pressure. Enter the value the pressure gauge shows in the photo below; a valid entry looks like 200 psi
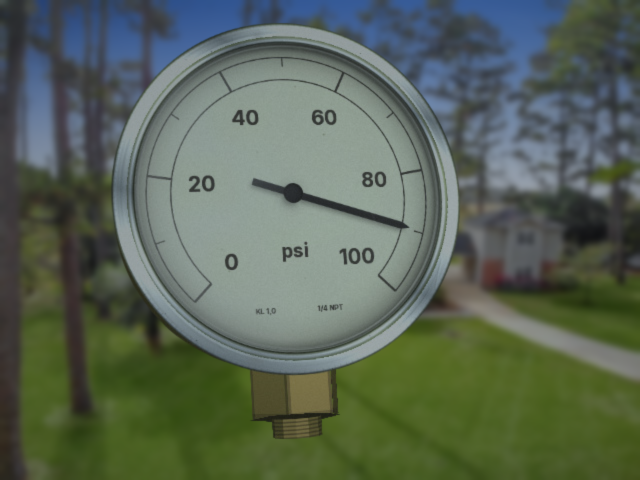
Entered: 90 psi
